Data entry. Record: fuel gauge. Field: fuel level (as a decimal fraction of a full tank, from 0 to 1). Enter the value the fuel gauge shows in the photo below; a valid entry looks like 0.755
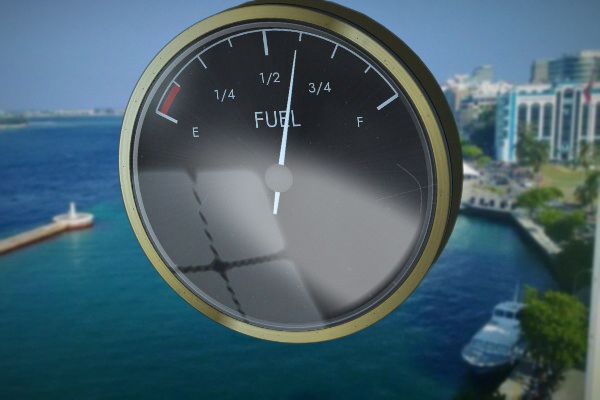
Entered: 0.625
